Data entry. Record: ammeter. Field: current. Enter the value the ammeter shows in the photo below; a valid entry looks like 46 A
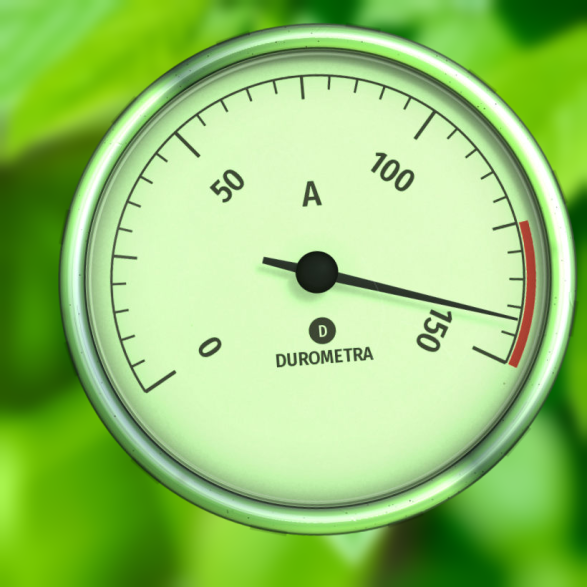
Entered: 142.5 A
